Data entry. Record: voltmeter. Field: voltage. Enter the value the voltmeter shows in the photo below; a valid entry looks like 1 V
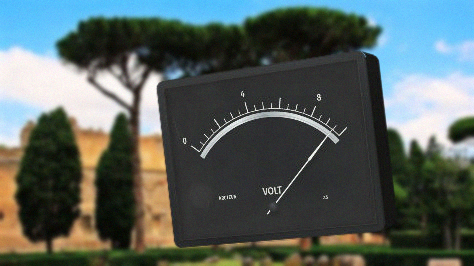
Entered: 9.5 V
